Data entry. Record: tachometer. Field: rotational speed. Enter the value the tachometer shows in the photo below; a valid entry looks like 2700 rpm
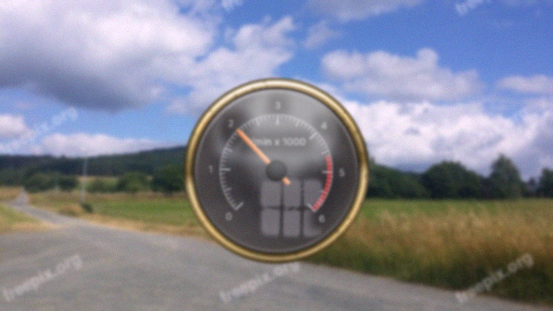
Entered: 2000 rpm
